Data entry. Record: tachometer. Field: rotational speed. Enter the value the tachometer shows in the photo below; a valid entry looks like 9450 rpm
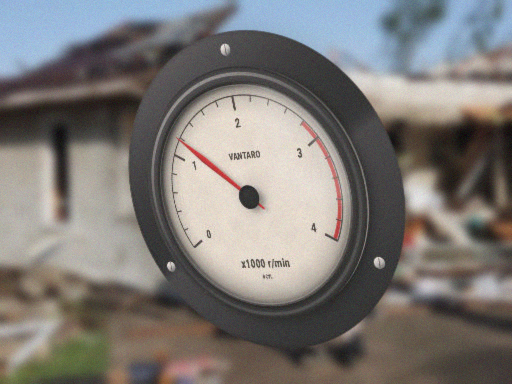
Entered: 1200 rpm
